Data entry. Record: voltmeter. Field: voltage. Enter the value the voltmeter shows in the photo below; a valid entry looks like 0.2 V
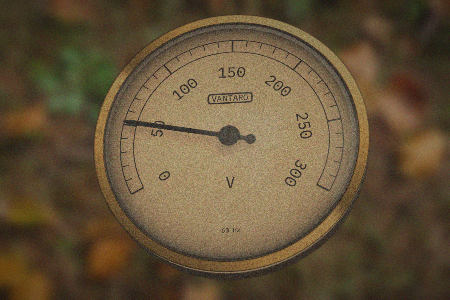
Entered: 50 V
